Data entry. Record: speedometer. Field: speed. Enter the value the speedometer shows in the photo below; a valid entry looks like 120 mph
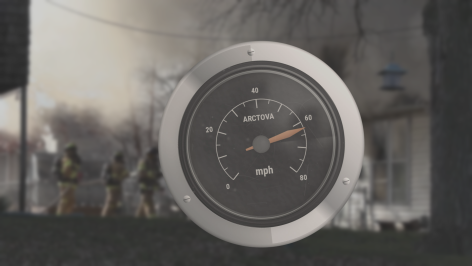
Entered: 62.5 mph
